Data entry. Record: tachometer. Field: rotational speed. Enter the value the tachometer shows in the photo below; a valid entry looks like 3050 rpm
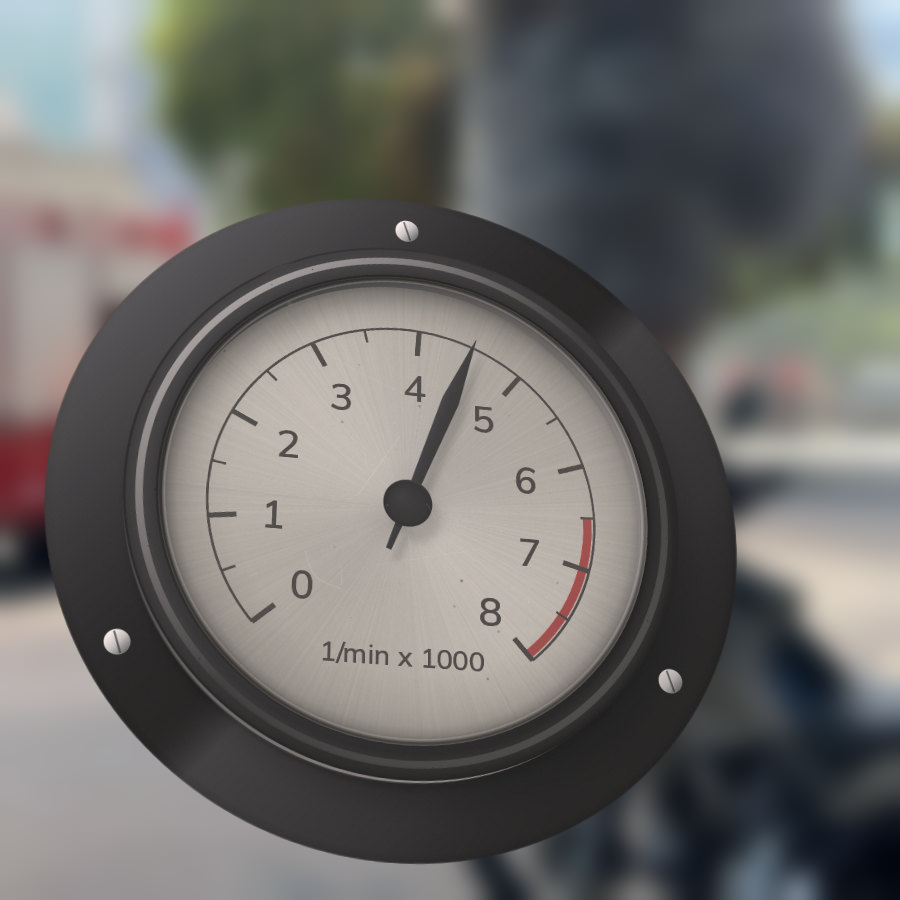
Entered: 4500 rpm
